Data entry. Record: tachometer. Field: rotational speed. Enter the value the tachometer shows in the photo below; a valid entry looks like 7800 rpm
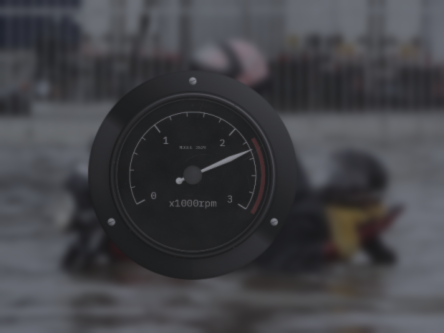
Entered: 2300 rpm
